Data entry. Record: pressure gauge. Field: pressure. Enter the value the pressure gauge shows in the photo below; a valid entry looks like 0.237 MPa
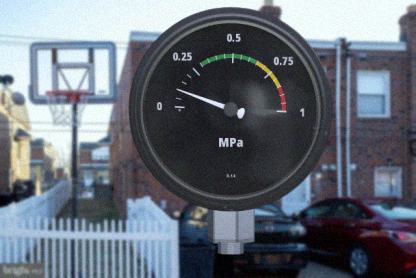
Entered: 0.1 MPa
